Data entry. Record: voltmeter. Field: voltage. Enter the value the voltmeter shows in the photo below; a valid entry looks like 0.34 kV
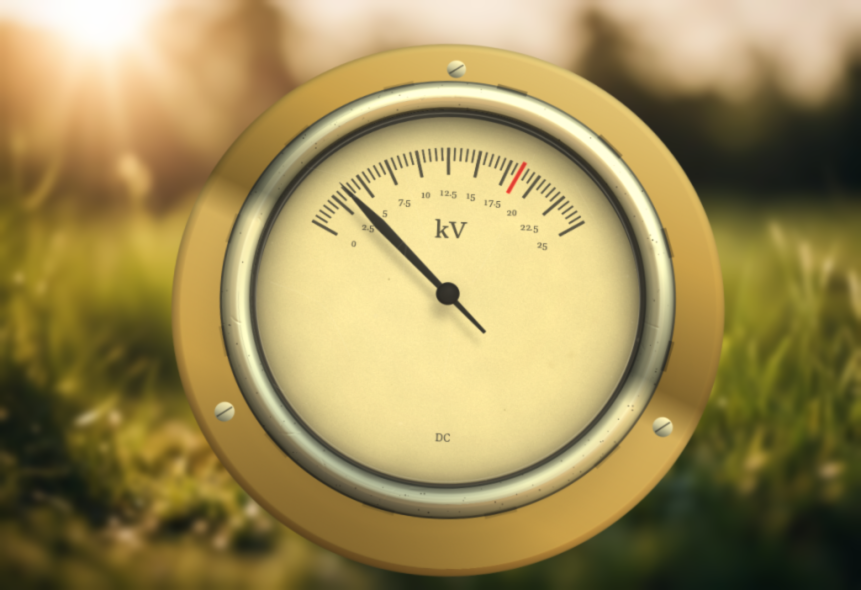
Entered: 3.5 kV
